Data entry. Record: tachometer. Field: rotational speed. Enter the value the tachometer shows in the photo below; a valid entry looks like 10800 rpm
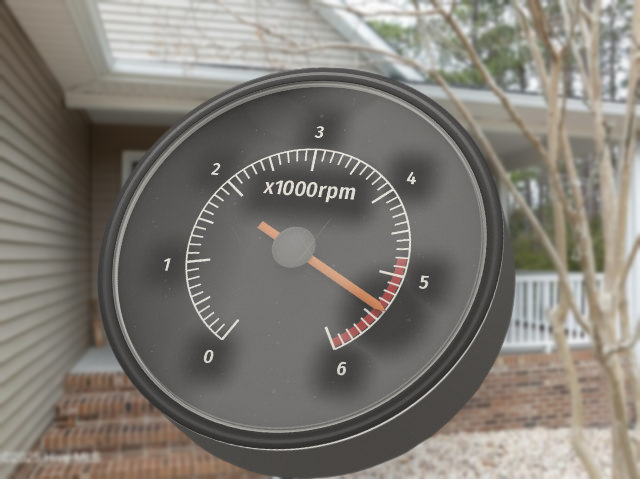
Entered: 5400 rpm
